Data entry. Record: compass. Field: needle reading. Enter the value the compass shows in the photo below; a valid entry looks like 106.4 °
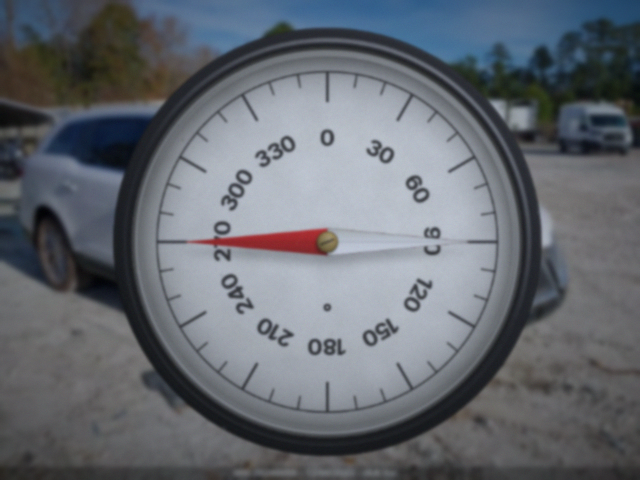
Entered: 270 °
